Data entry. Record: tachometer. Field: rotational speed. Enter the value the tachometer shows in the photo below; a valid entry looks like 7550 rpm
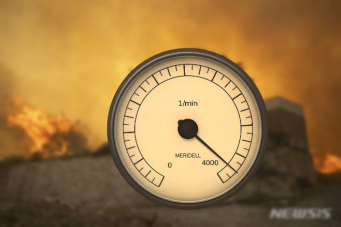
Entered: 3800 rpm
